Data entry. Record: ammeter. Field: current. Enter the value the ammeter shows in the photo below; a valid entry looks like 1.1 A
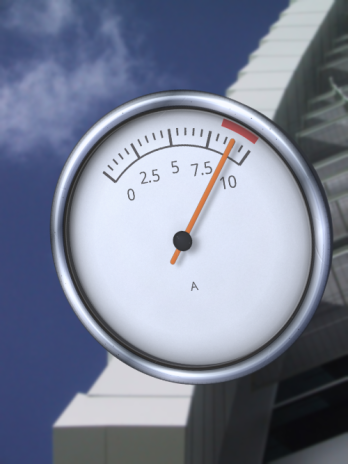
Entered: 9 A
